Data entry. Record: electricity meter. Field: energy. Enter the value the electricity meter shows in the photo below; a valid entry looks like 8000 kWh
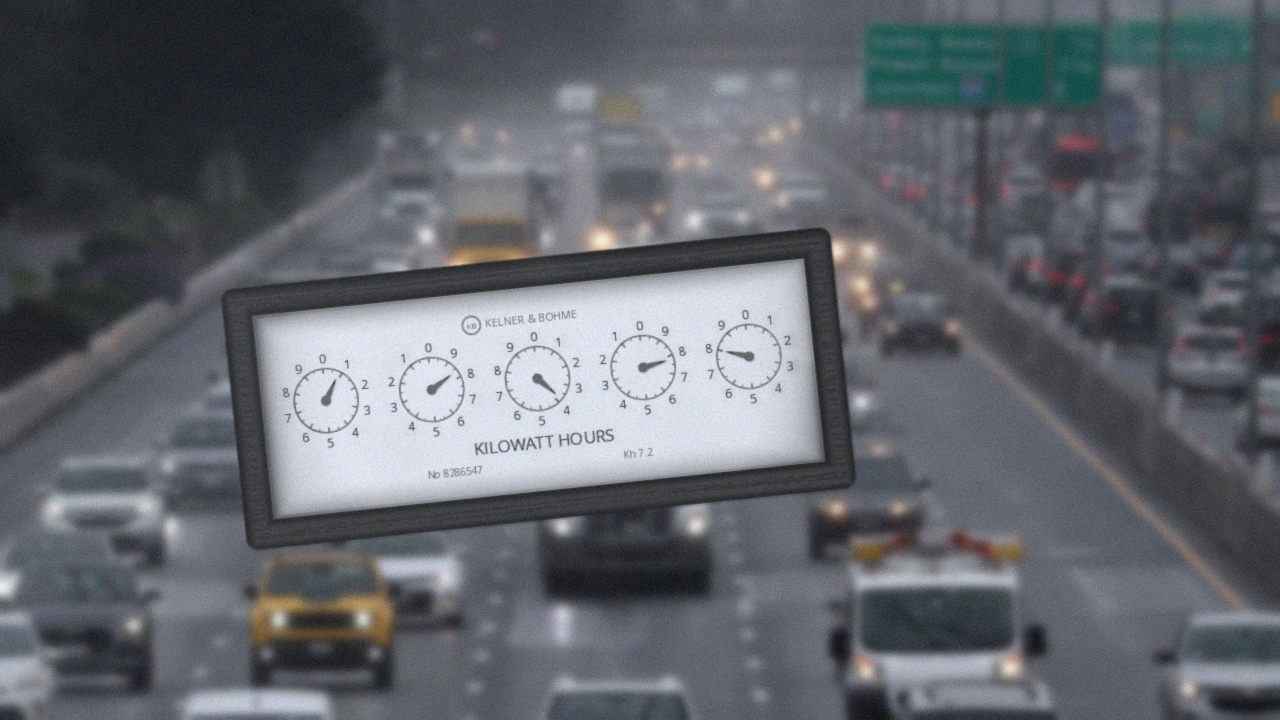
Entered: 8378 kWh
